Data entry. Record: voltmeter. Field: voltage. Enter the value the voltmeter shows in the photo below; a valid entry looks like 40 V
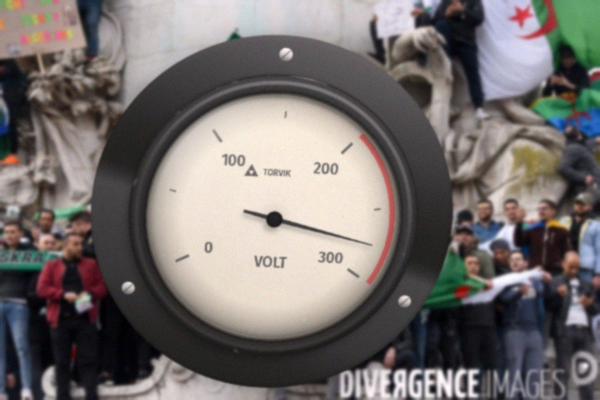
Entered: 275 V
